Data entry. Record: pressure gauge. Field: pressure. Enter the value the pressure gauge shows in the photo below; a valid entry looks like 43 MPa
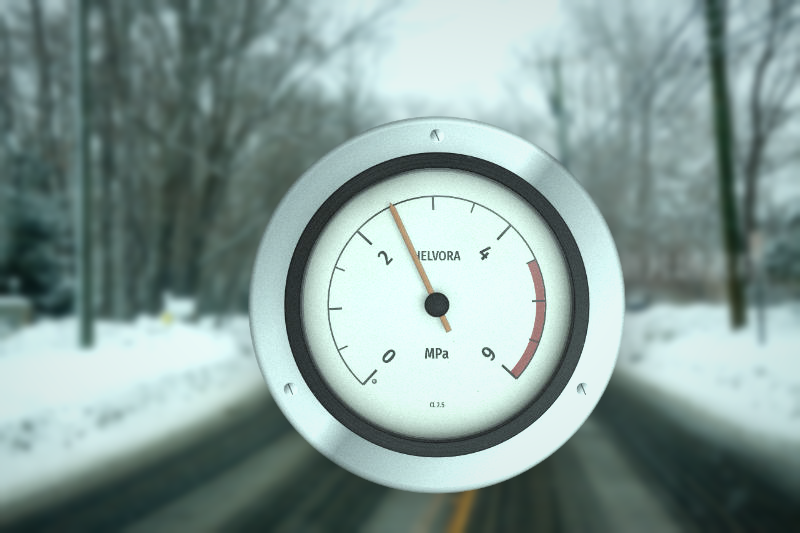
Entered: 2.5 MPa
